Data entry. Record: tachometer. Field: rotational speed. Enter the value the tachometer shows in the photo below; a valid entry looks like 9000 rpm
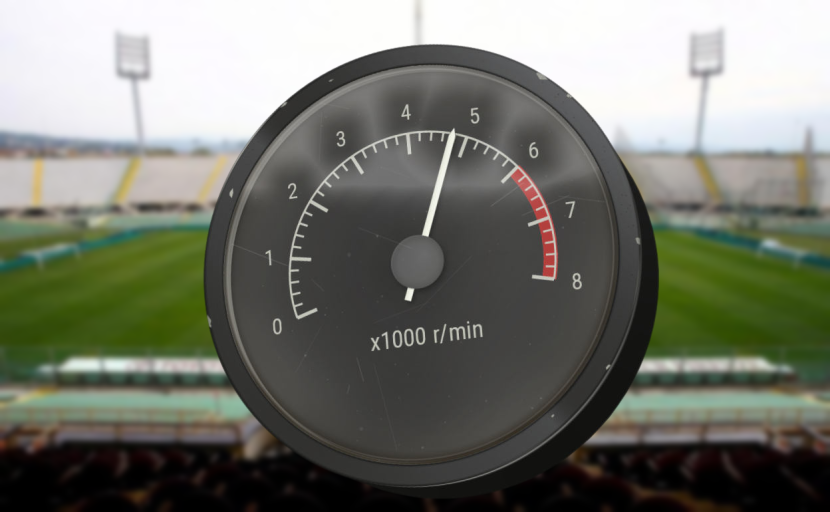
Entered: 4800 rpm
